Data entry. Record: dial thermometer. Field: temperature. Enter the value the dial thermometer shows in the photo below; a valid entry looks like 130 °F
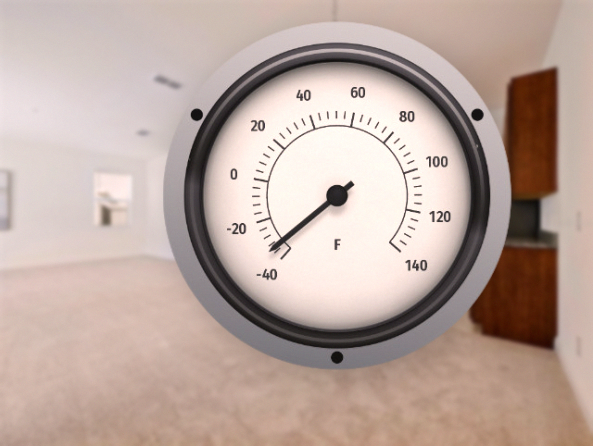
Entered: -34 °F
